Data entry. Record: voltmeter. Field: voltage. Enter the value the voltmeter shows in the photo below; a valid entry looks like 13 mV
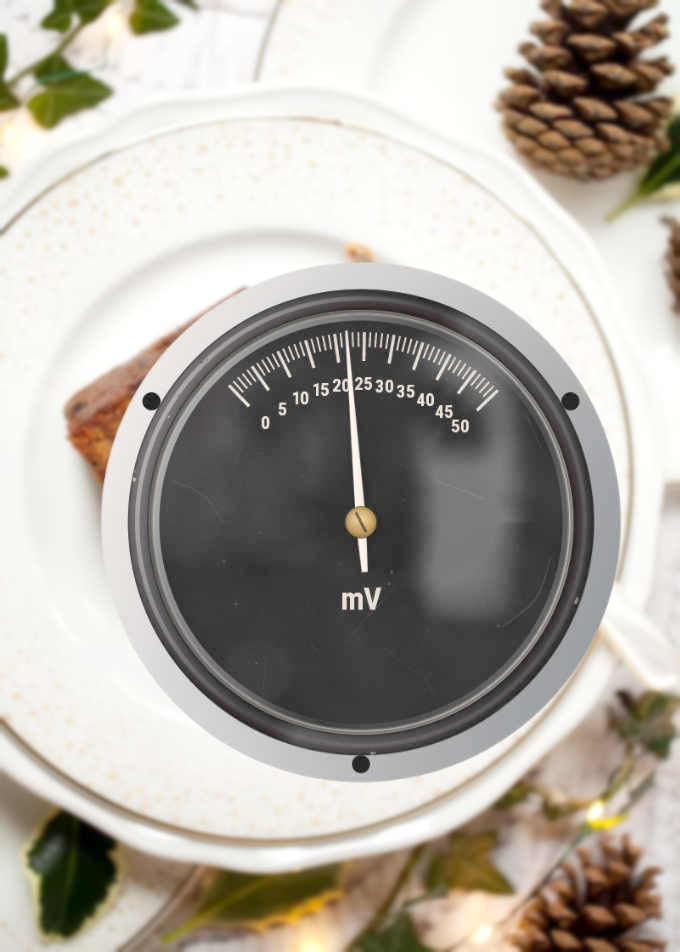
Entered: 22 mV
